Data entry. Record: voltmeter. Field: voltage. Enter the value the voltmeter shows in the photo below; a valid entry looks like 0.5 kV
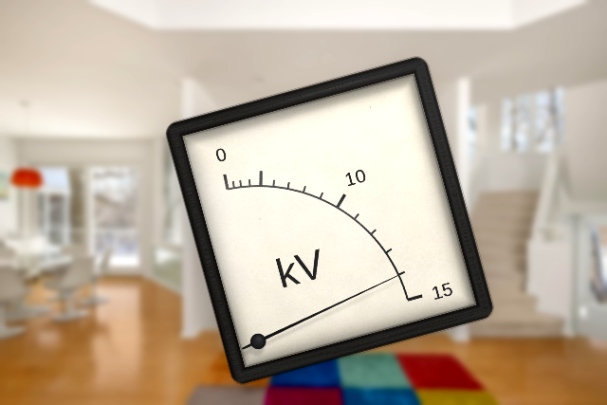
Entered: 14 kV
